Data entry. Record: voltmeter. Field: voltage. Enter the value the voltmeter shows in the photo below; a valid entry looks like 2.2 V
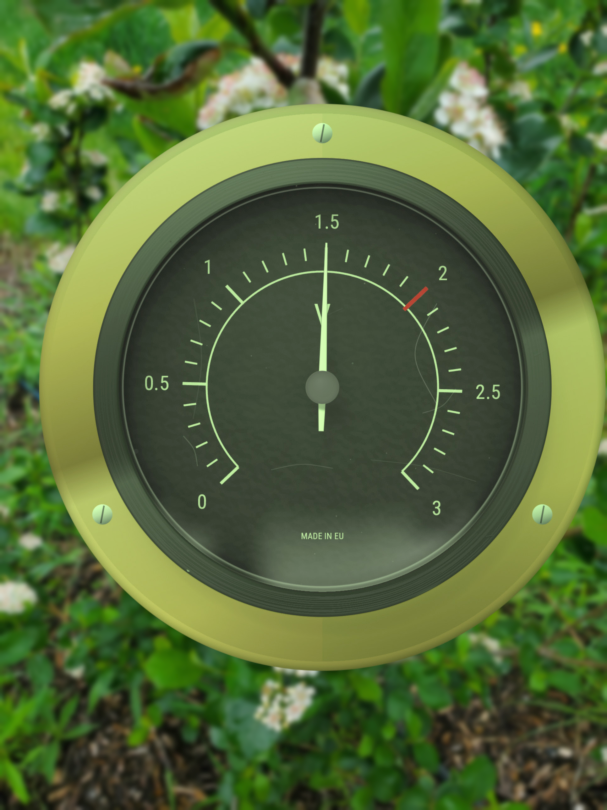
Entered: 1.5 V
